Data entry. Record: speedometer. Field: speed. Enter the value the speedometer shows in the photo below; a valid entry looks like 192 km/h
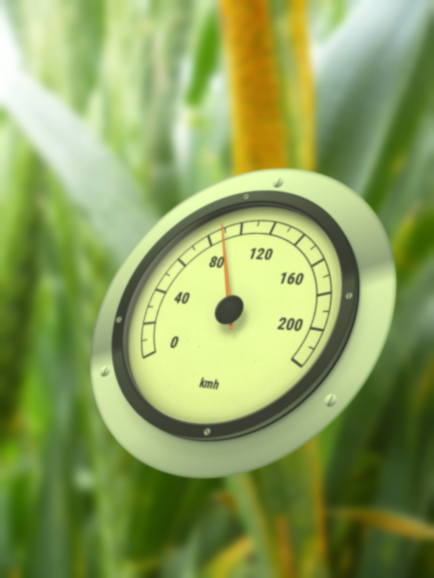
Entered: 90 km/h
